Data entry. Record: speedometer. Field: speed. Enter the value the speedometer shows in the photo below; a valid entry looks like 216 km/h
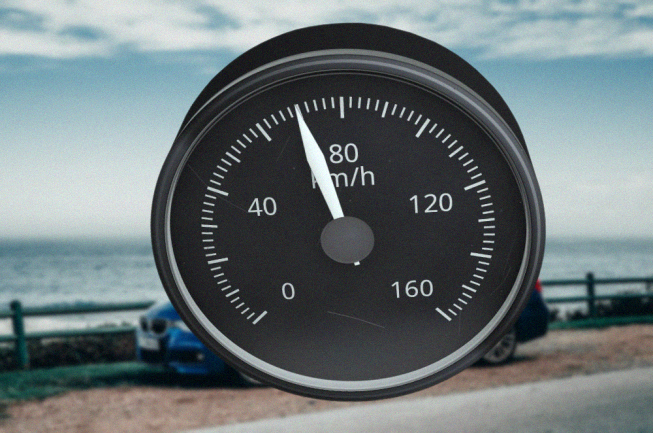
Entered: 70 km/h
